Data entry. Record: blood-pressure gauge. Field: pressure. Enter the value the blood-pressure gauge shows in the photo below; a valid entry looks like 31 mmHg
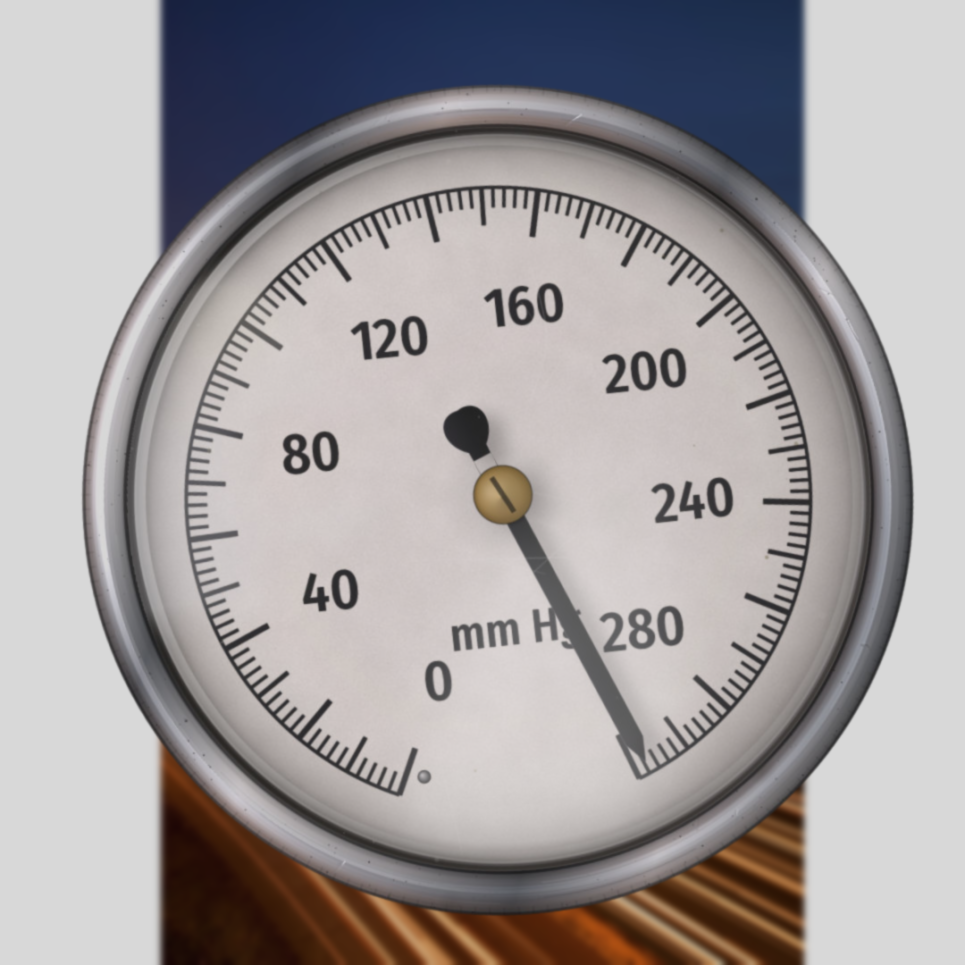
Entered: 298 mmHg
